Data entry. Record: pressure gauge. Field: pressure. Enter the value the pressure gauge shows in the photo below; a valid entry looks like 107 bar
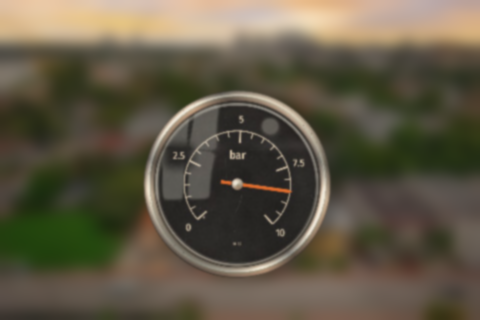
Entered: 8.5 bar
